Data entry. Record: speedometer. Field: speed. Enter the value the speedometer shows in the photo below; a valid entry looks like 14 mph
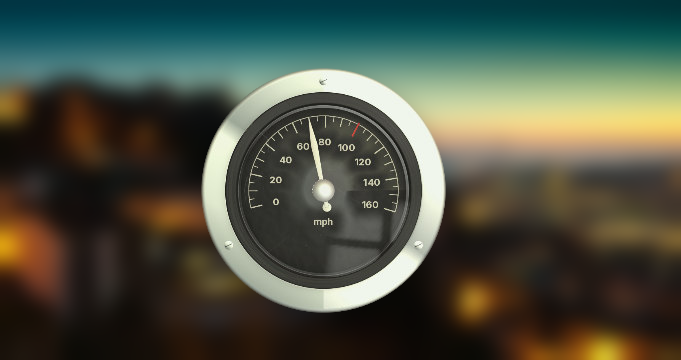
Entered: 70 mph
